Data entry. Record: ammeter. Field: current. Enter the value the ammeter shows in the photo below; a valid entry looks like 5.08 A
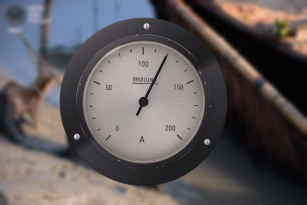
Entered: 120 A
